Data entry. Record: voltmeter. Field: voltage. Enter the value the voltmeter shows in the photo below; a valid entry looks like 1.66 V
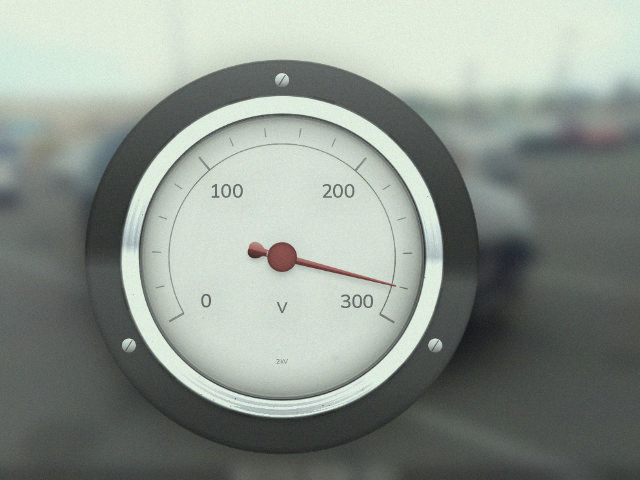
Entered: 280 V
